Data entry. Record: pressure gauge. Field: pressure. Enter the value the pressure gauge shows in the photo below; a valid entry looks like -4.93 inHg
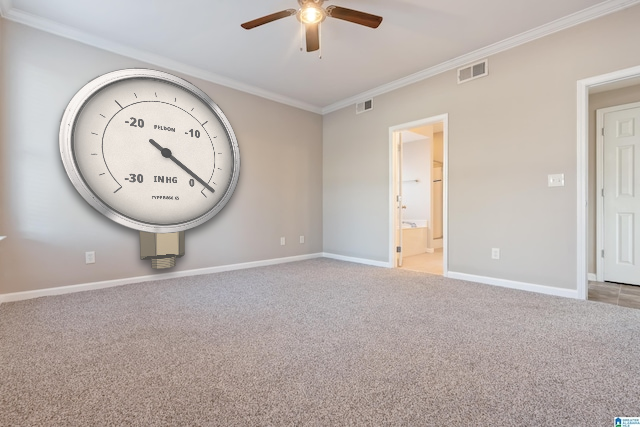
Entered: -1 inHg
